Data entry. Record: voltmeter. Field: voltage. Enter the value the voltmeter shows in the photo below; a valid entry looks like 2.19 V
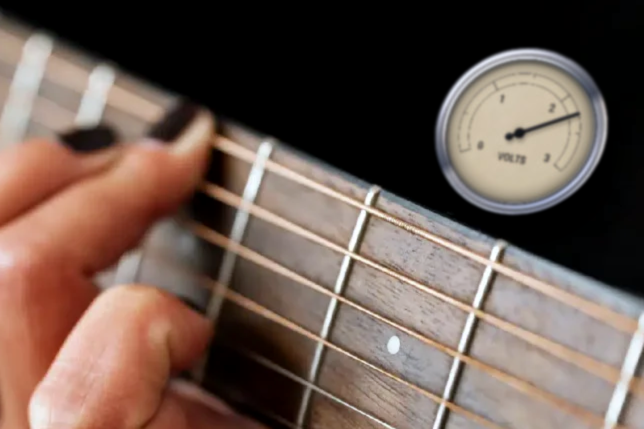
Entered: 2.25 V
